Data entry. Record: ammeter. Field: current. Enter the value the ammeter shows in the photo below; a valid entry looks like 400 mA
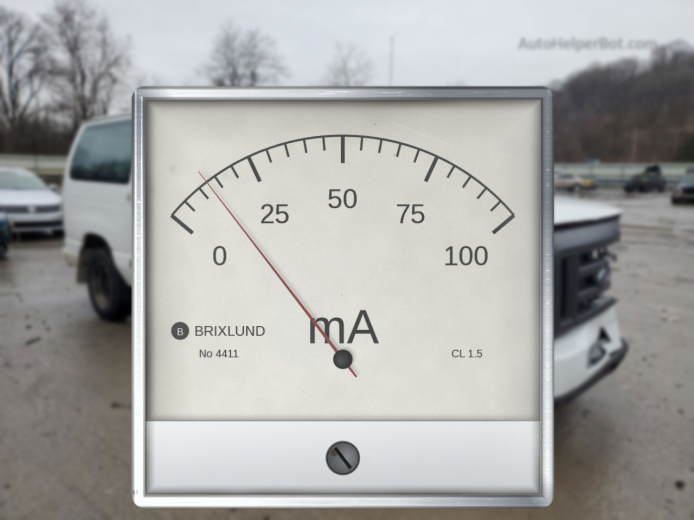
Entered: 12.5 mA
